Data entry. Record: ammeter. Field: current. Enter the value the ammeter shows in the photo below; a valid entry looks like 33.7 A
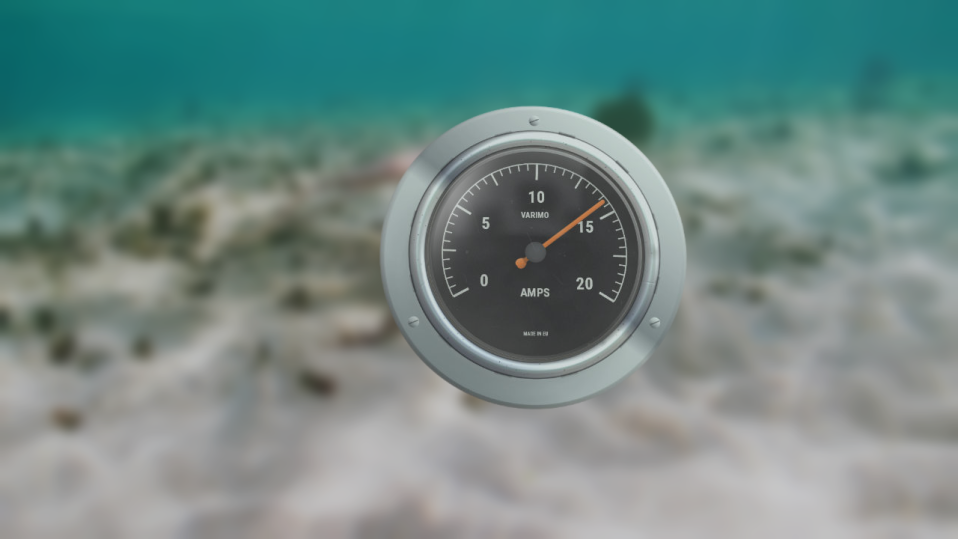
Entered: 14.25 A
